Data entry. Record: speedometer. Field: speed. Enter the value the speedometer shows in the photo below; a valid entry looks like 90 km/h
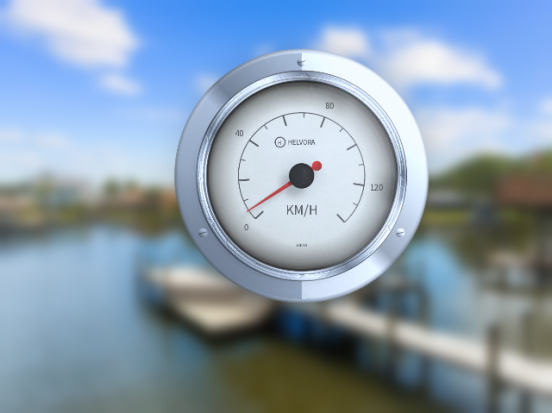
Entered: 5 km/h
